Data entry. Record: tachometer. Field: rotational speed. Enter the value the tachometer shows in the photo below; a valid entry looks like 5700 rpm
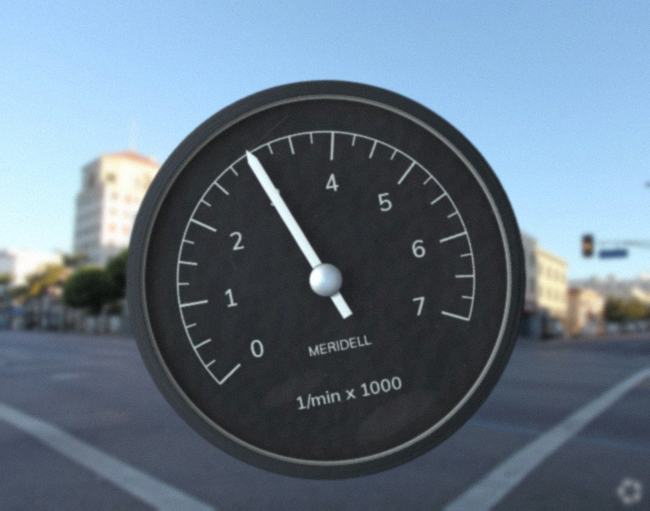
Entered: 3000 rpm
